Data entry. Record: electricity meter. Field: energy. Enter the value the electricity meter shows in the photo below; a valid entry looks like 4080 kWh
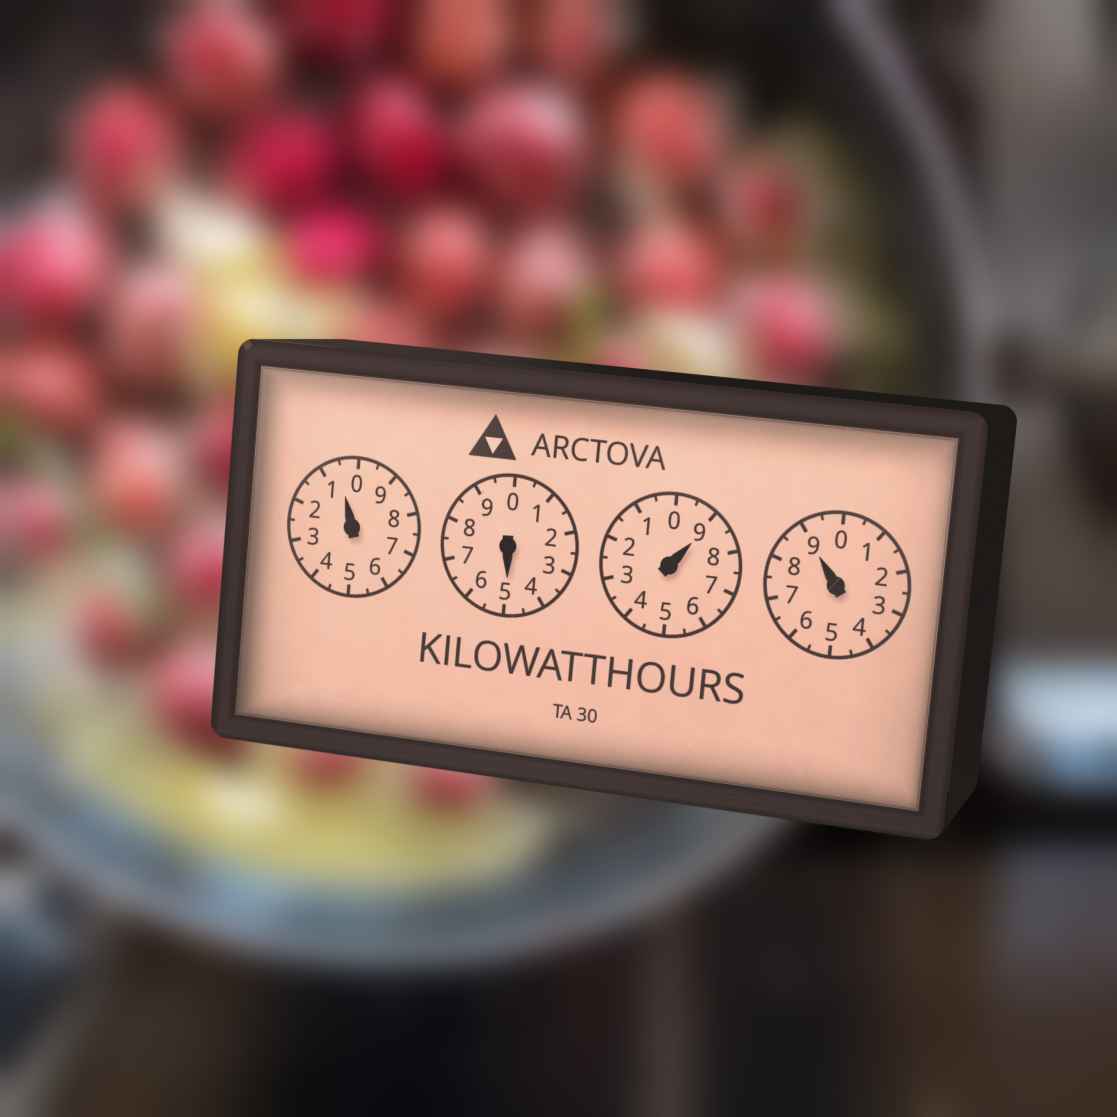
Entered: 489 kWh
